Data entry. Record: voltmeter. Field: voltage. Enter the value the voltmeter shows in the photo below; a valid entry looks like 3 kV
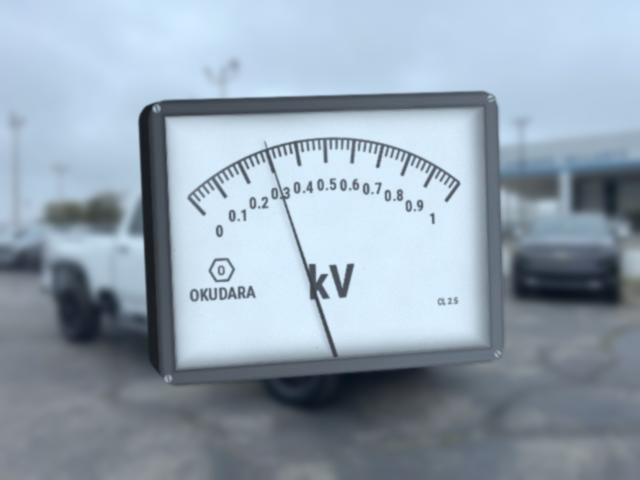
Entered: 0.3 kV
